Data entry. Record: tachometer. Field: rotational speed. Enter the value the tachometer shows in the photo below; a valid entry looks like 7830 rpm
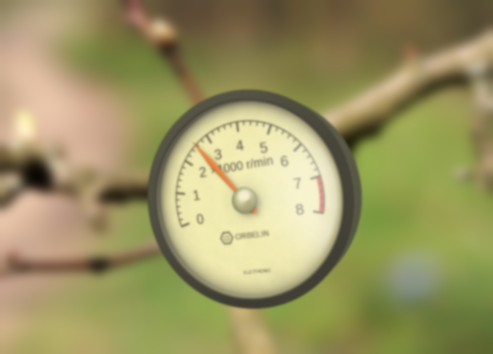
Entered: 2600 rpm
